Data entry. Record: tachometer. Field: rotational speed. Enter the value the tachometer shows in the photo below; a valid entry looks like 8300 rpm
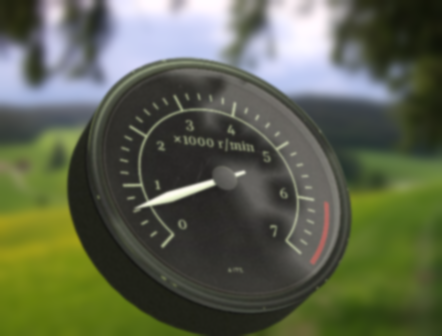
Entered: 600 rpm
